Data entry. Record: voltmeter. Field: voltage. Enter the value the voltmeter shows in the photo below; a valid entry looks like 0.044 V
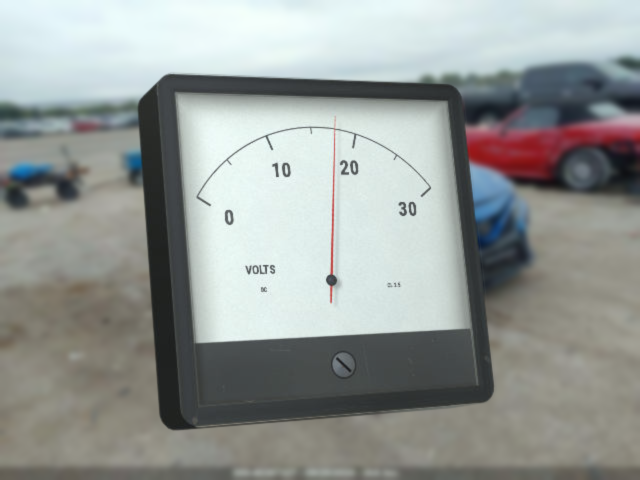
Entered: 17.5 V
